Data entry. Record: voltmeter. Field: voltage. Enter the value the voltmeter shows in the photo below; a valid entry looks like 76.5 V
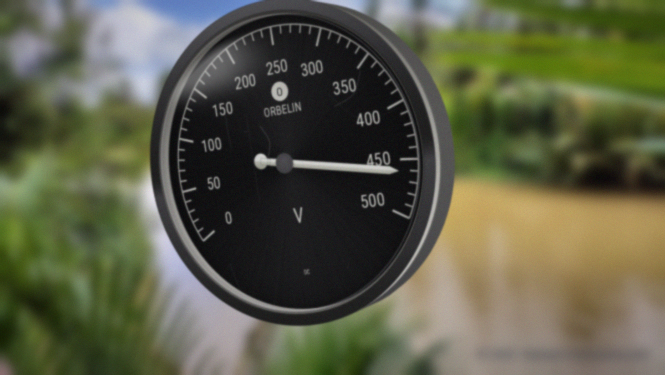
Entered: 460 V
